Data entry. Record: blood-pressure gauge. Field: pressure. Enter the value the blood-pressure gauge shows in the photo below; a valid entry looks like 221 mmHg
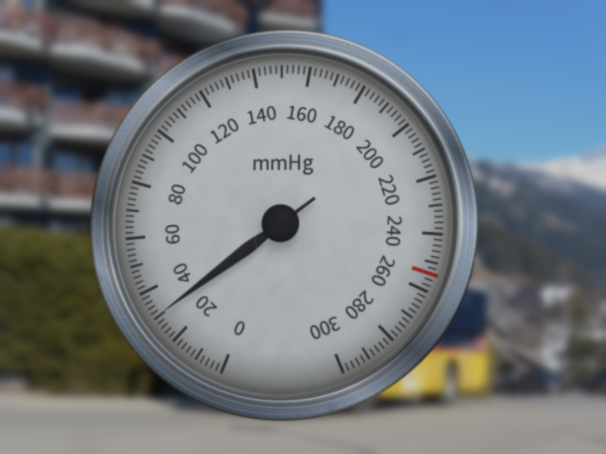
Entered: 30 mmHg
